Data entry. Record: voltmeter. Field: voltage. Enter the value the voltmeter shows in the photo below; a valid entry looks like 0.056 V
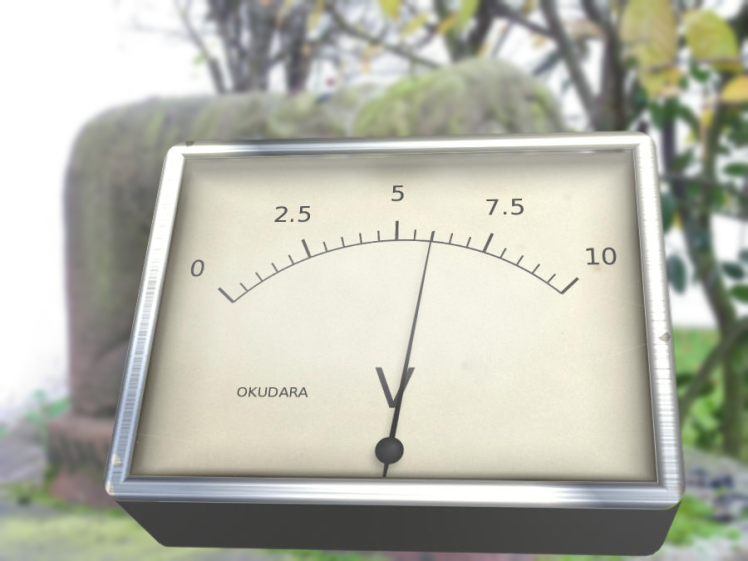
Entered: 6 V
